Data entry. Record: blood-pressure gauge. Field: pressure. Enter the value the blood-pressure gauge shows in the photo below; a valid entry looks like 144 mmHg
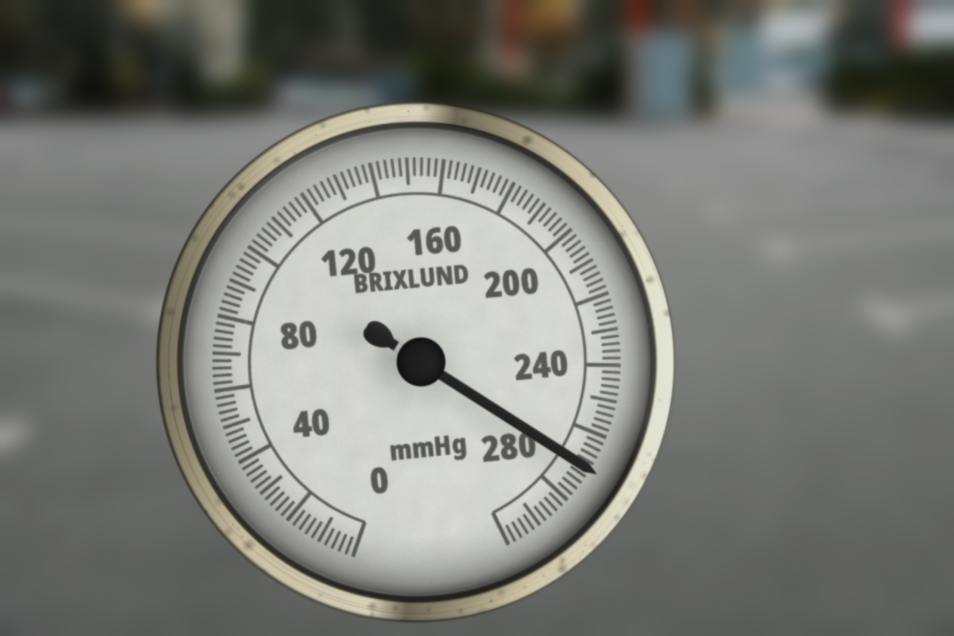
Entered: 270 mmHg
